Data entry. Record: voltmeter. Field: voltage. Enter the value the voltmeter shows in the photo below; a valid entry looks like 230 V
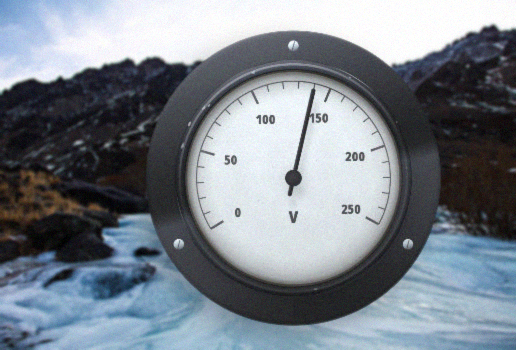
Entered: 140 V
